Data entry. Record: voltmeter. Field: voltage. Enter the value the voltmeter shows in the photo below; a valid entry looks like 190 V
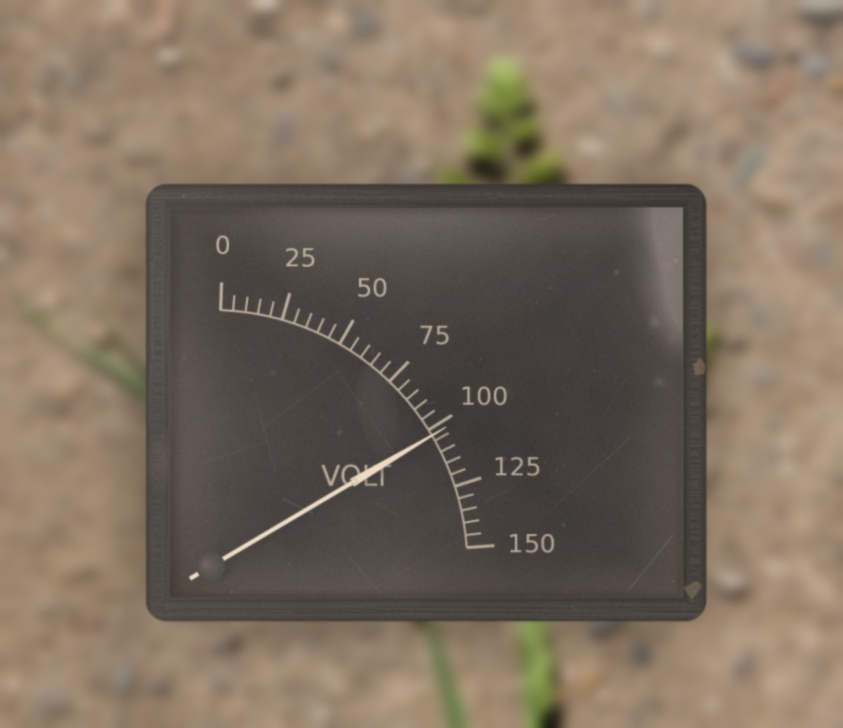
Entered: 102.5 V
